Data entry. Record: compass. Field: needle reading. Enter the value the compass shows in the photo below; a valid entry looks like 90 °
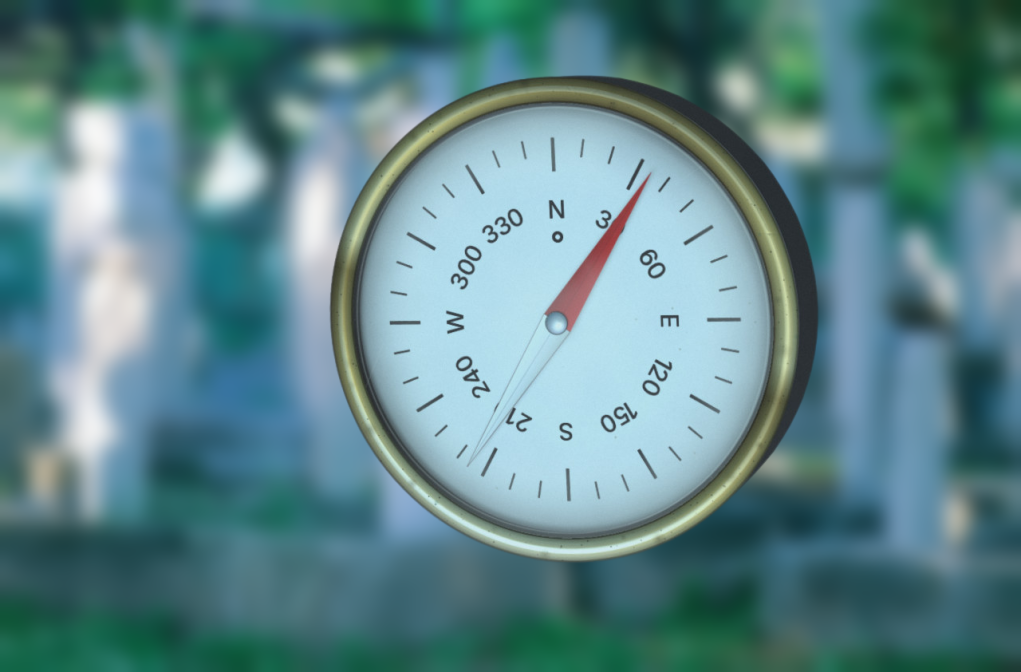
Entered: 35 °
